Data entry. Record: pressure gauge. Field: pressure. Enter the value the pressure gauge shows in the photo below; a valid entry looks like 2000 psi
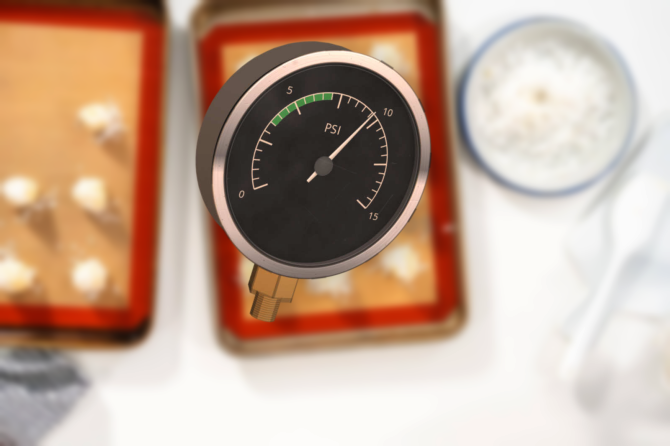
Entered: 9.5 psi
